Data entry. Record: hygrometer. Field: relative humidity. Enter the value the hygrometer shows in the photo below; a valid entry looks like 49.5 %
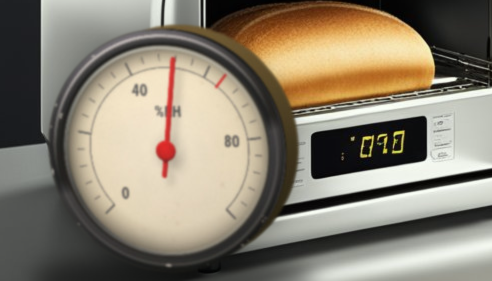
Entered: 52 %
